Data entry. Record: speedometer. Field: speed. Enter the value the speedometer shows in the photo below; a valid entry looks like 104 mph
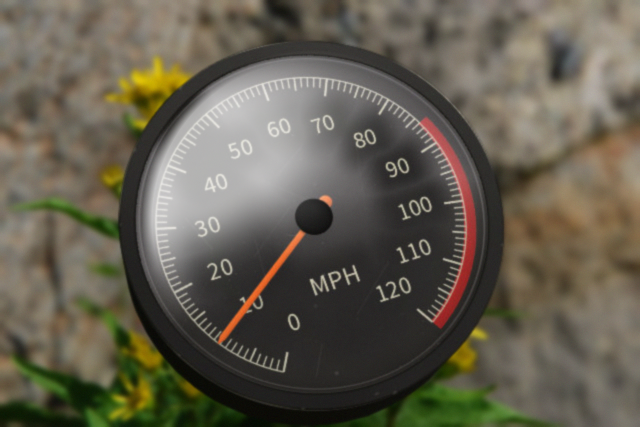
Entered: 10 mph
